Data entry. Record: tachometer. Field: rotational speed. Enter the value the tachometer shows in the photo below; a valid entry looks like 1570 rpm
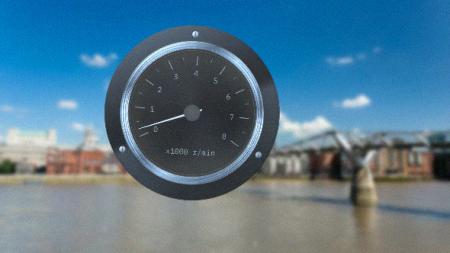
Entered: 250 rpm
